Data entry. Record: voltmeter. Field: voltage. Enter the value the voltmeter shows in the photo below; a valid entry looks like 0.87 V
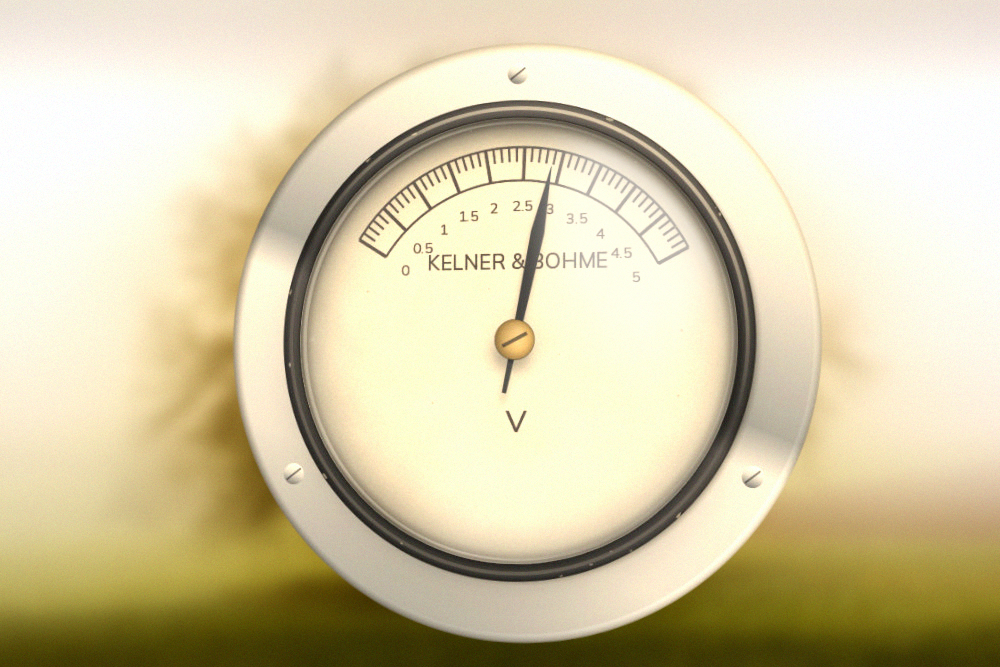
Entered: 2.9 V
